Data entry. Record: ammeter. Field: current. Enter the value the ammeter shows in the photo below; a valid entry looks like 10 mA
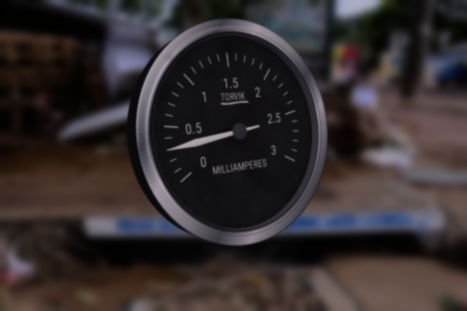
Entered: 0.3 mA
